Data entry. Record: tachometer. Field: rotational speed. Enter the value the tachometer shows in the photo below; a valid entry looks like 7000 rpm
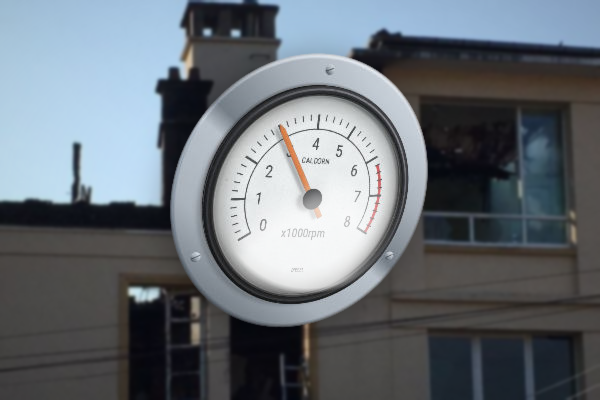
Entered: 3000 rpm
